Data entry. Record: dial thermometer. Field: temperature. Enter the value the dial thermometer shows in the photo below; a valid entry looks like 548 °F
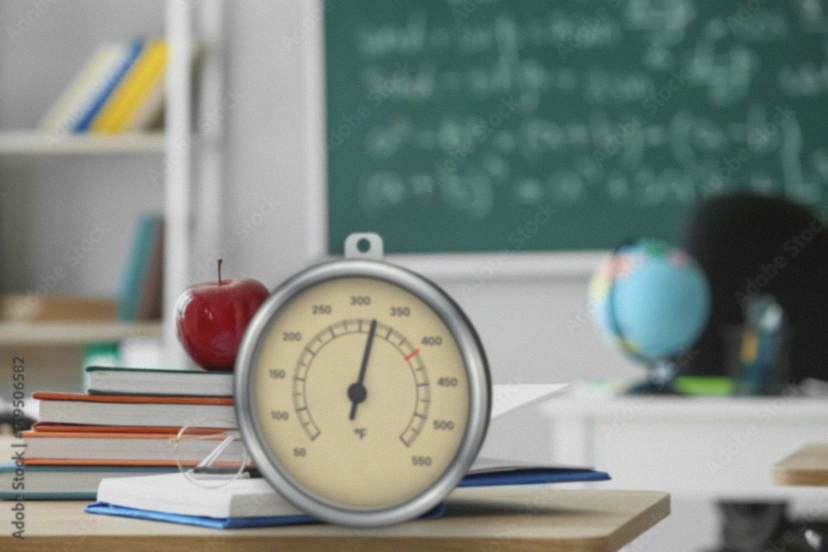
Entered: 325 °F
